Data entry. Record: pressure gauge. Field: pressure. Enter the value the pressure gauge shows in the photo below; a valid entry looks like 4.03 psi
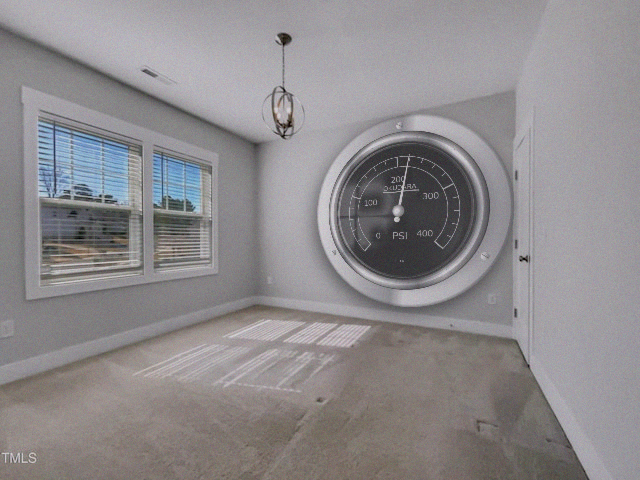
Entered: 220 psi
